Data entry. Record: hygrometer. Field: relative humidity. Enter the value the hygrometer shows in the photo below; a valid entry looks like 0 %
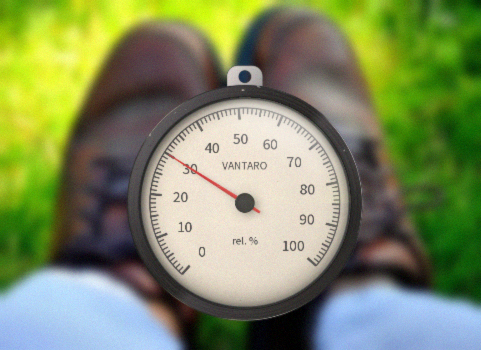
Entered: 30 %
